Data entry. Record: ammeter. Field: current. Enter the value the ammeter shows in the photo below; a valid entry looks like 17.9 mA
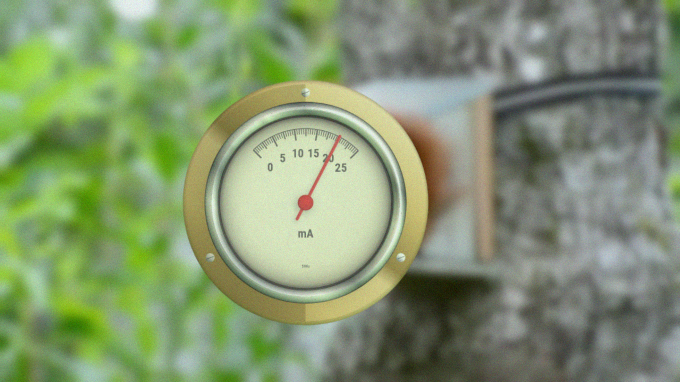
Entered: 20 mA
